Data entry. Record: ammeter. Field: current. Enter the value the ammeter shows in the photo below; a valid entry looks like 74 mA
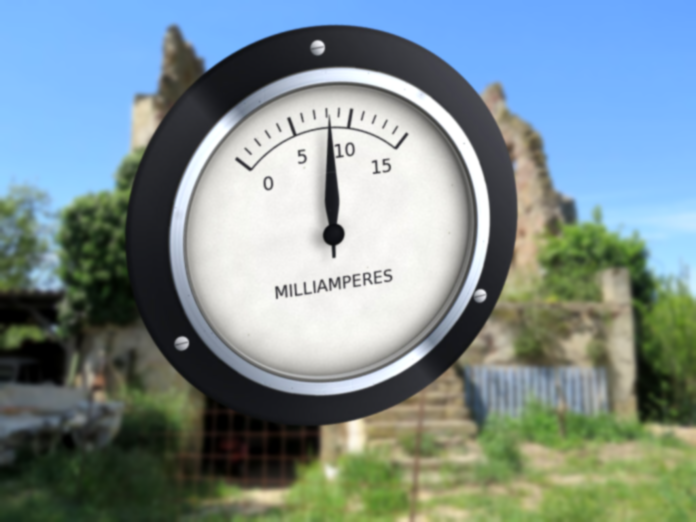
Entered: 8 mA
